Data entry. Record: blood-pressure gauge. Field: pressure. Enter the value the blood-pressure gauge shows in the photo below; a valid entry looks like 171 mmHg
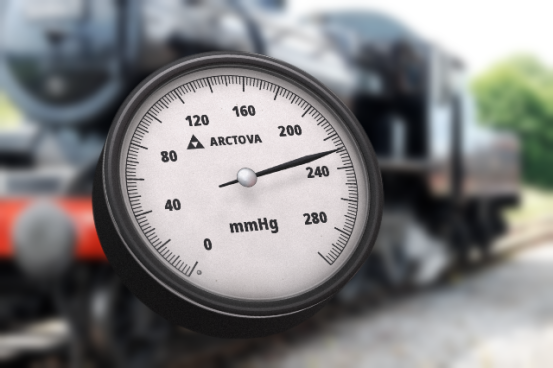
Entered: 230 mmHg
